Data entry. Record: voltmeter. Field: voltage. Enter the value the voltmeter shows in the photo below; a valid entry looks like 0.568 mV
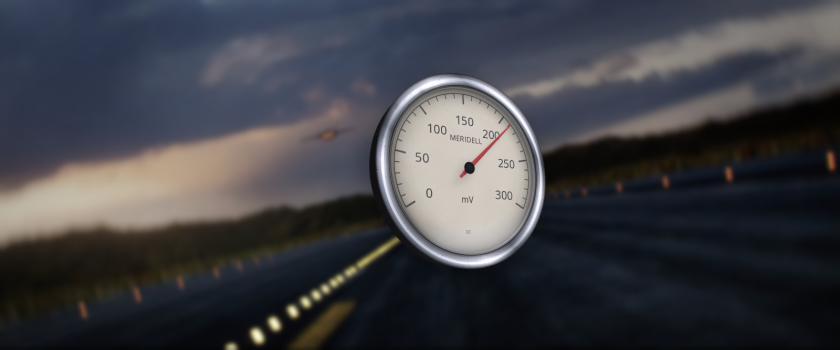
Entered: 210 mV
